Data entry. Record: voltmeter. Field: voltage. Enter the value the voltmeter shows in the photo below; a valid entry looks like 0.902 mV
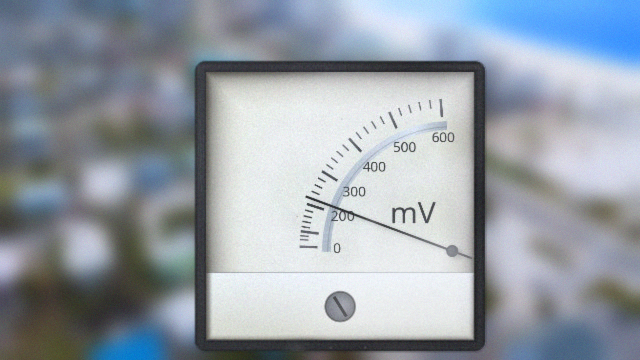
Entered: 220 mV
